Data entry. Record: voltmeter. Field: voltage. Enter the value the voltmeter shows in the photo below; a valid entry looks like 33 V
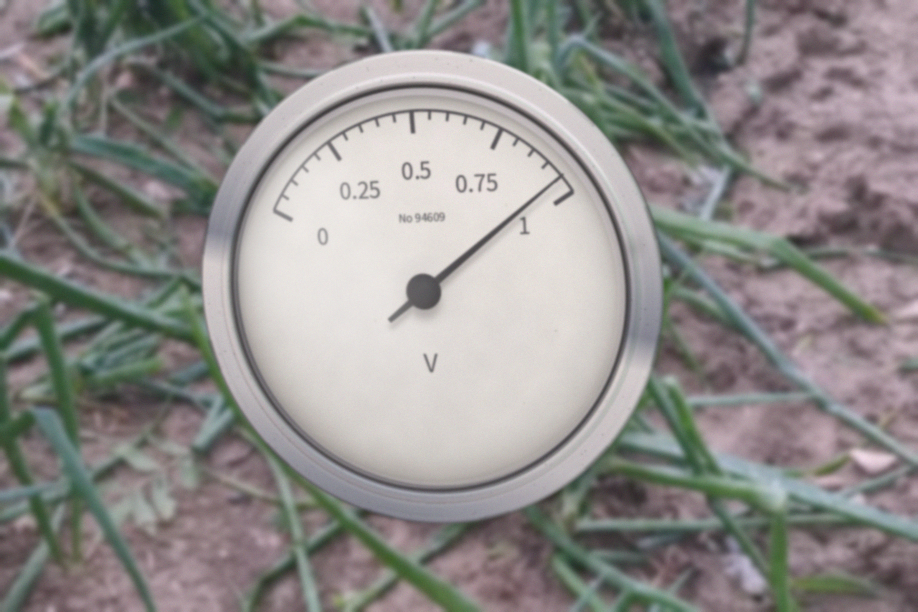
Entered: 0.95 V
